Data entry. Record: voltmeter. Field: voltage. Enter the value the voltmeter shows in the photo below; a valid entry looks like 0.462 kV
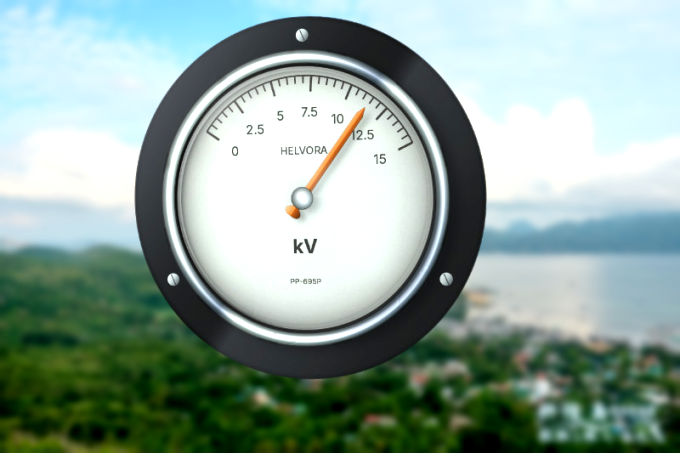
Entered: 11.5 kV
